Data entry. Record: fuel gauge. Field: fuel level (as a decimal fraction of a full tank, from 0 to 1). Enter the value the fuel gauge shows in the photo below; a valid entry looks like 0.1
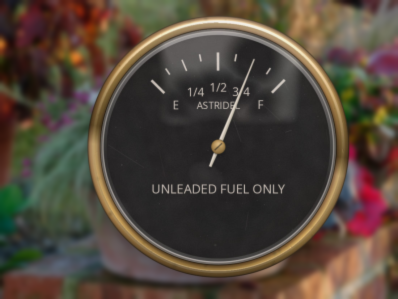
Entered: 0.75
